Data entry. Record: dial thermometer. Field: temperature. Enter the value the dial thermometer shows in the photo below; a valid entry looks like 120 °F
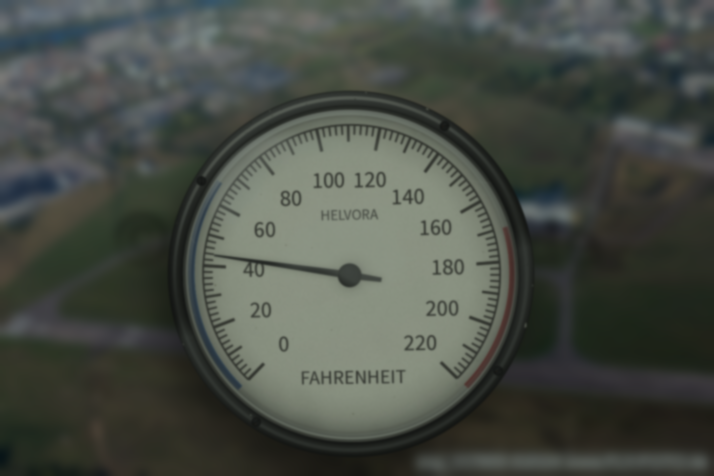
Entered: 44 °F
